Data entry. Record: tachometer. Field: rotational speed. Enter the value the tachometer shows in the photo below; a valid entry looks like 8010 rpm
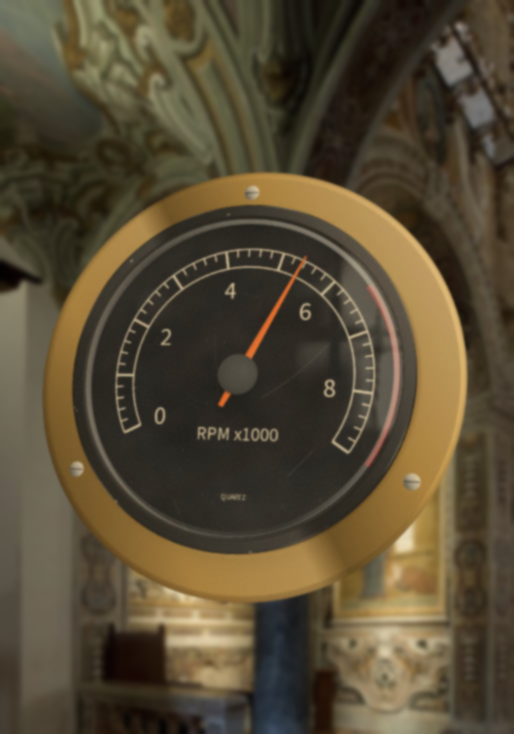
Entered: 5400 rpm
